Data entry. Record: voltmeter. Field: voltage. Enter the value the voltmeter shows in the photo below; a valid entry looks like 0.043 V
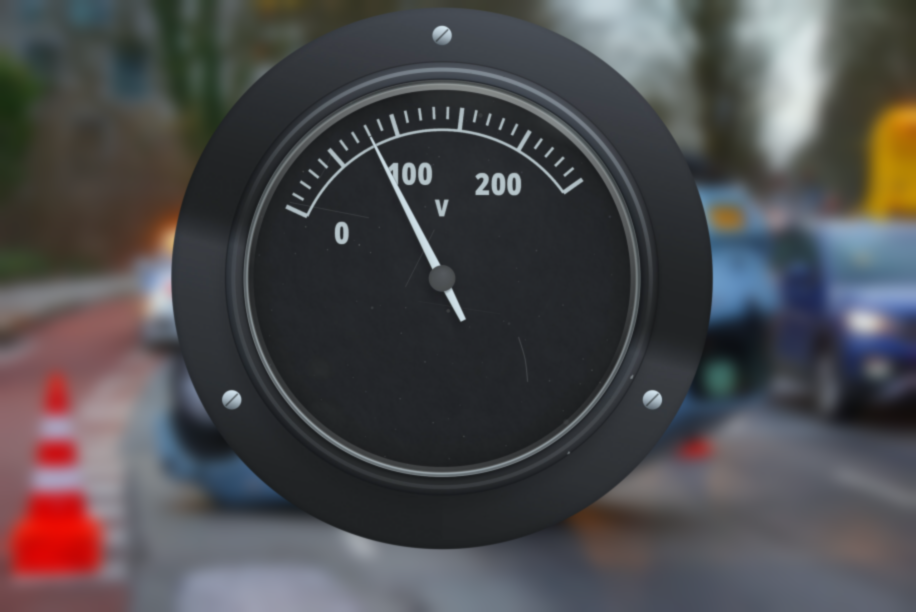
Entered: 80 V
